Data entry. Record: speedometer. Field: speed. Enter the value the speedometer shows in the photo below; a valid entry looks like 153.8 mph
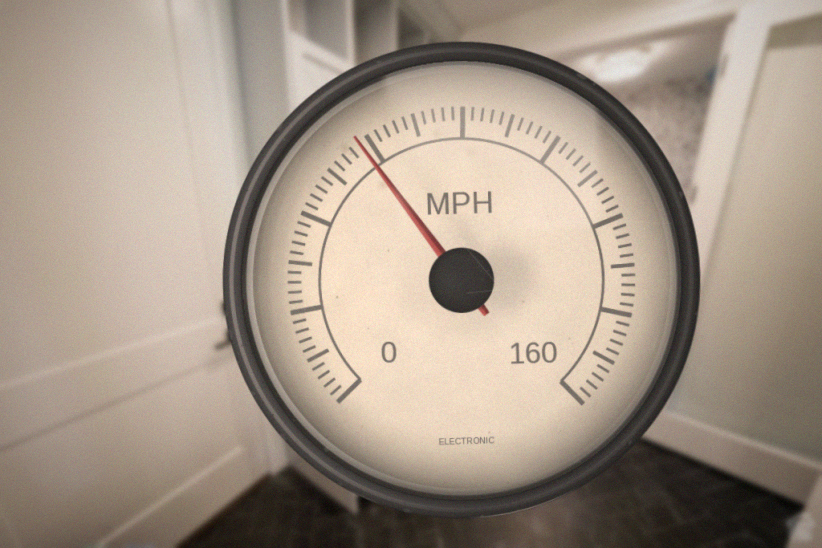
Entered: 58 mph
